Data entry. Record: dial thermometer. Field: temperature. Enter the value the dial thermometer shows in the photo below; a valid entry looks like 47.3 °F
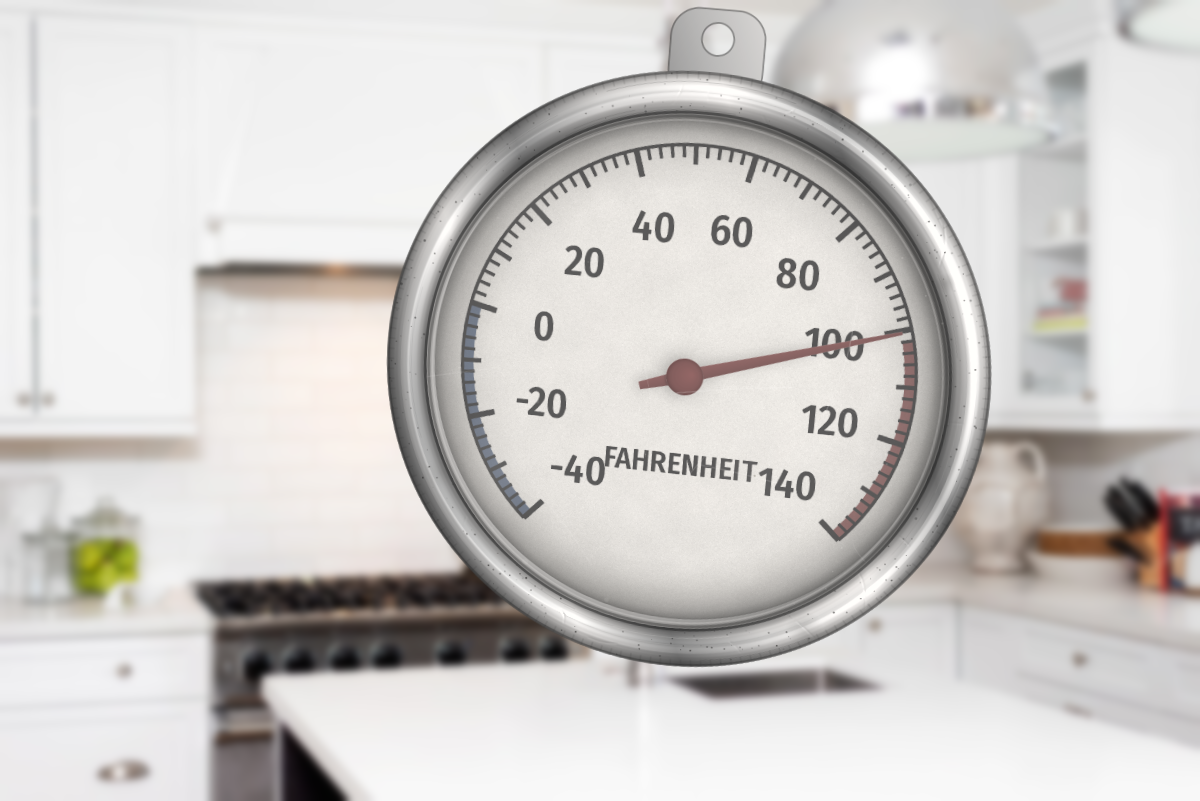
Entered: 100 °F
